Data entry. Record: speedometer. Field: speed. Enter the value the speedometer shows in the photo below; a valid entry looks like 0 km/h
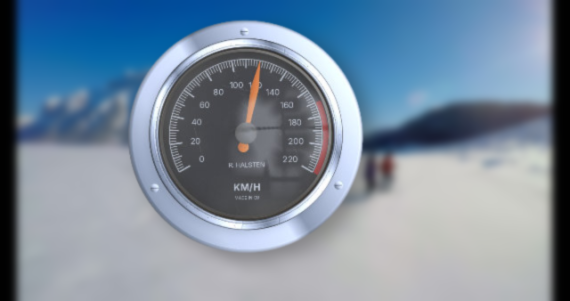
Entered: 120 km/h
